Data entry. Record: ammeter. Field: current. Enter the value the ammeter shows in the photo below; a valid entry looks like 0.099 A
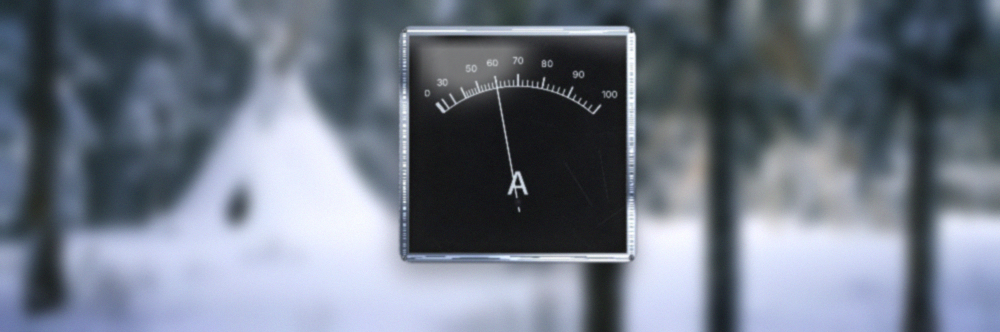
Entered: 60 A
